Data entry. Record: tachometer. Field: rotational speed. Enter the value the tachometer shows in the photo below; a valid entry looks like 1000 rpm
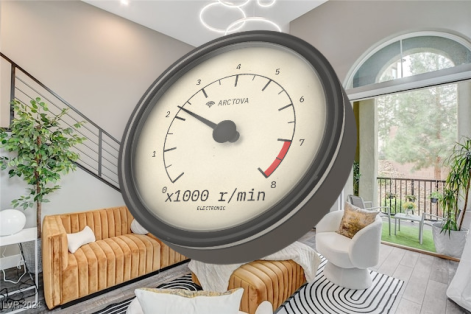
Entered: 2250 rpm
